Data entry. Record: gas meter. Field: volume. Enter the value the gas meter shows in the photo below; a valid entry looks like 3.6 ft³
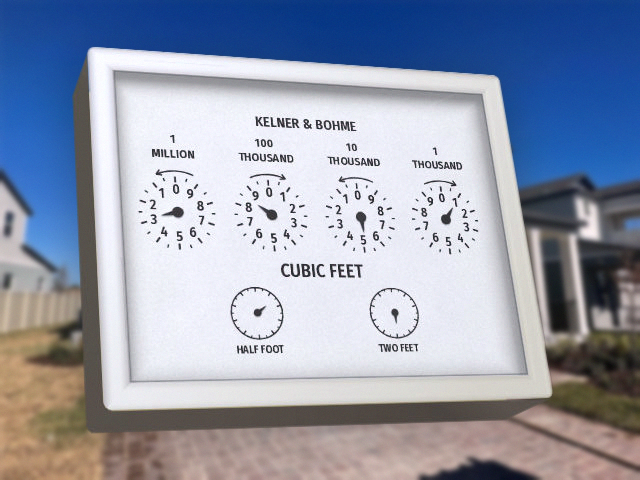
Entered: 285100 ft³
